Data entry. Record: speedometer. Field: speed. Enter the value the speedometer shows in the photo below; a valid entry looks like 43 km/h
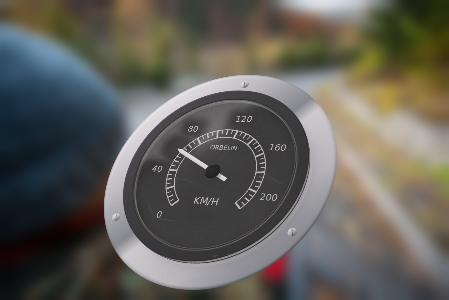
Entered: 60 km/h
